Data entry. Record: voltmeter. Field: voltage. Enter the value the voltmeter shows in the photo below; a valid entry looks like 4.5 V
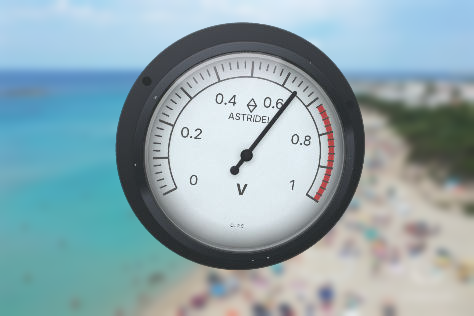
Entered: 0.64 V
